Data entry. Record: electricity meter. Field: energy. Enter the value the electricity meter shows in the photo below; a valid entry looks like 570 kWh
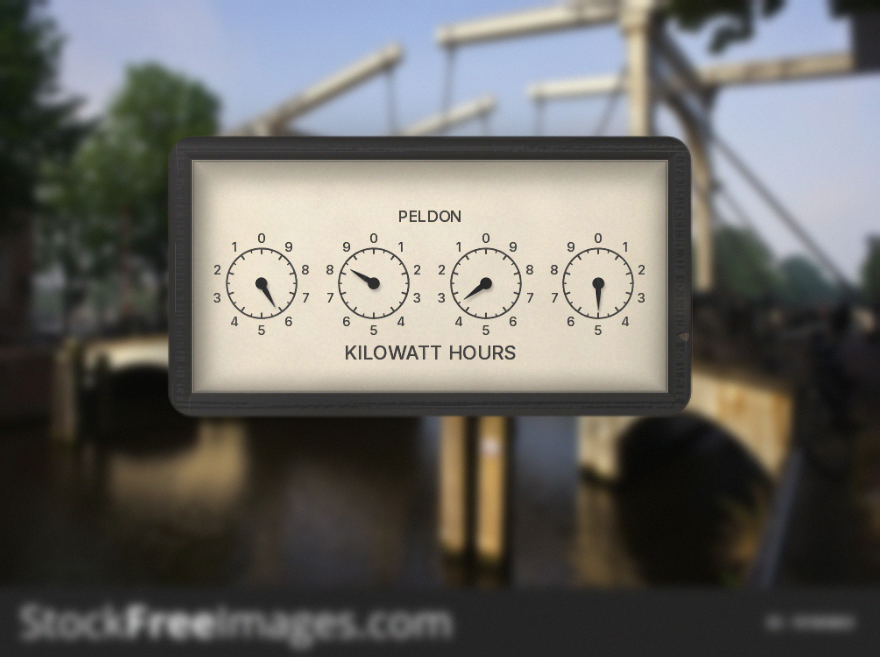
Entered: 5835 kWh
